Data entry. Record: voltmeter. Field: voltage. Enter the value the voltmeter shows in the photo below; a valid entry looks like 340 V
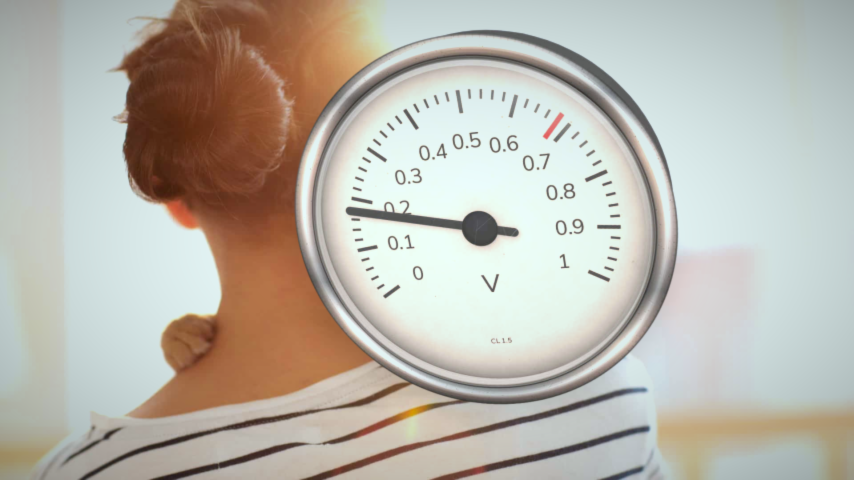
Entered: 0.18 V
